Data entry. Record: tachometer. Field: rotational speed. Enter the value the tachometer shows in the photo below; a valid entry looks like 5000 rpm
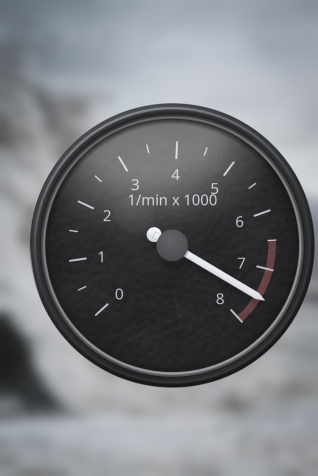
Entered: 7500 rpm
